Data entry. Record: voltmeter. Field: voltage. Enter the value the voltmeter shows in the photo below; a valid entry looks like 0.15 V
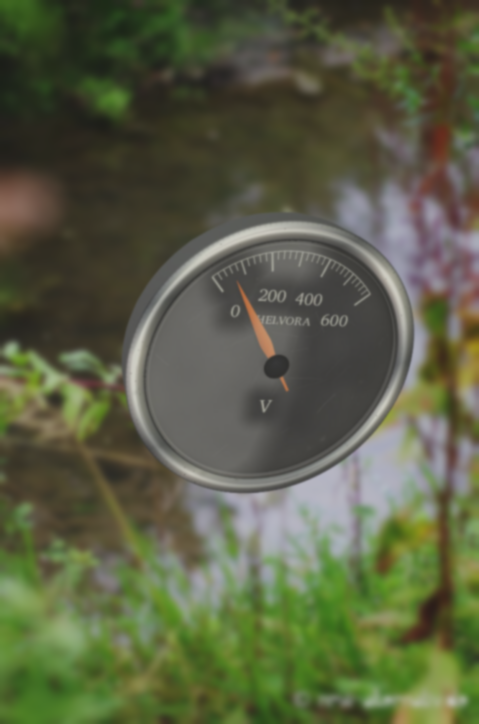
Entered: 60 V
